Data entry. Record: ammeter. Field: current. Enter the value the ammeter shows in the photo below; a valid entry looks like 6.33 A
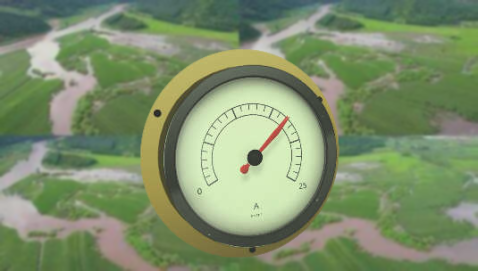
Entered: 17 A
